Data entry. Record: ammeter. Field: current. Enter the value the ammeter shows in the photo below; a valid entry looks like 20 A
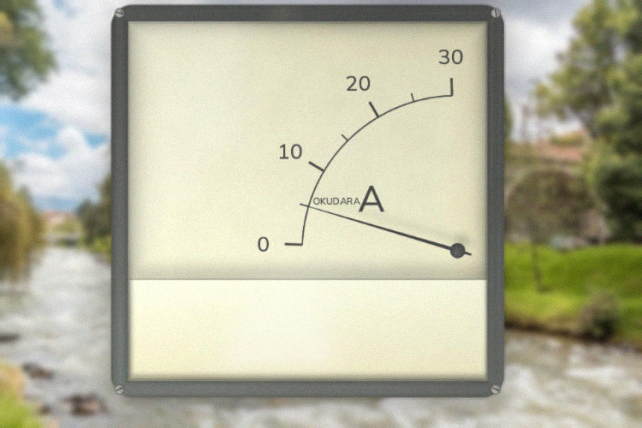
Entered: 5 A
